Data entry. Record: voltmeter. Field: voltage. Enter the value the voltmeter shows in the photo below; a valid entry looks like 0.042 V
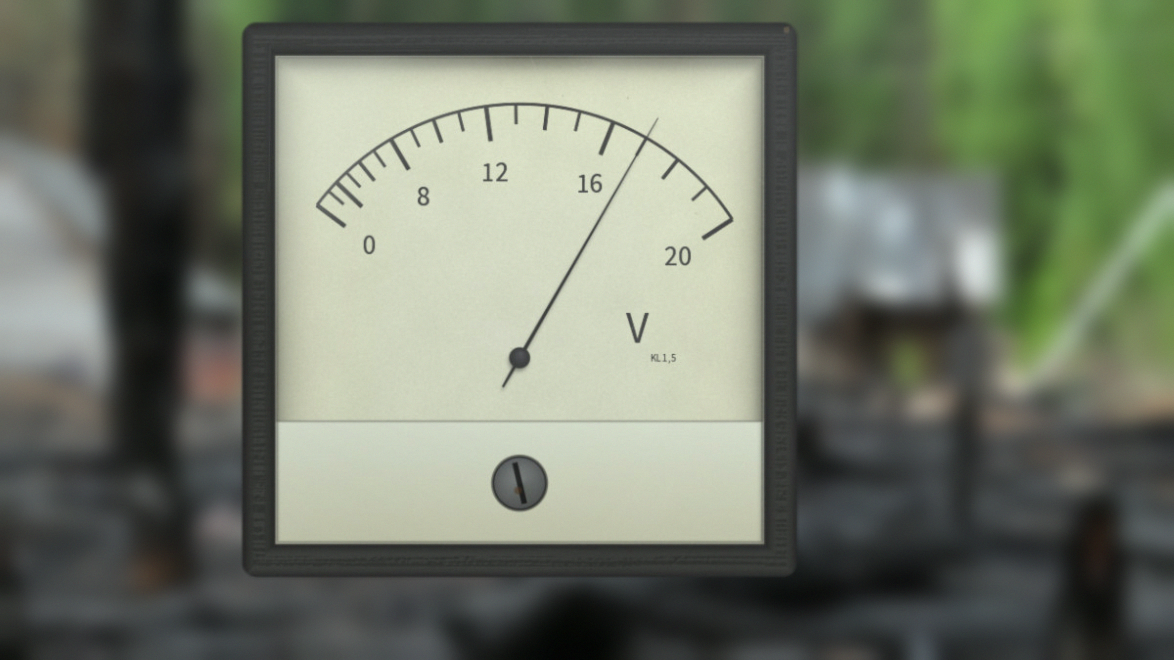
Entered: 17 V
